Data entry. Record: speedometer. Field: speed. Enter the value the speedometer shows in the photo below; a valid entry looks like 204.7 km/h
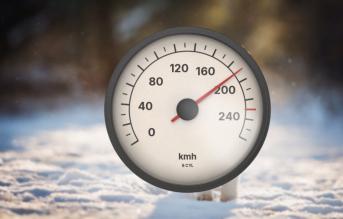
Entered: 190 km/h
